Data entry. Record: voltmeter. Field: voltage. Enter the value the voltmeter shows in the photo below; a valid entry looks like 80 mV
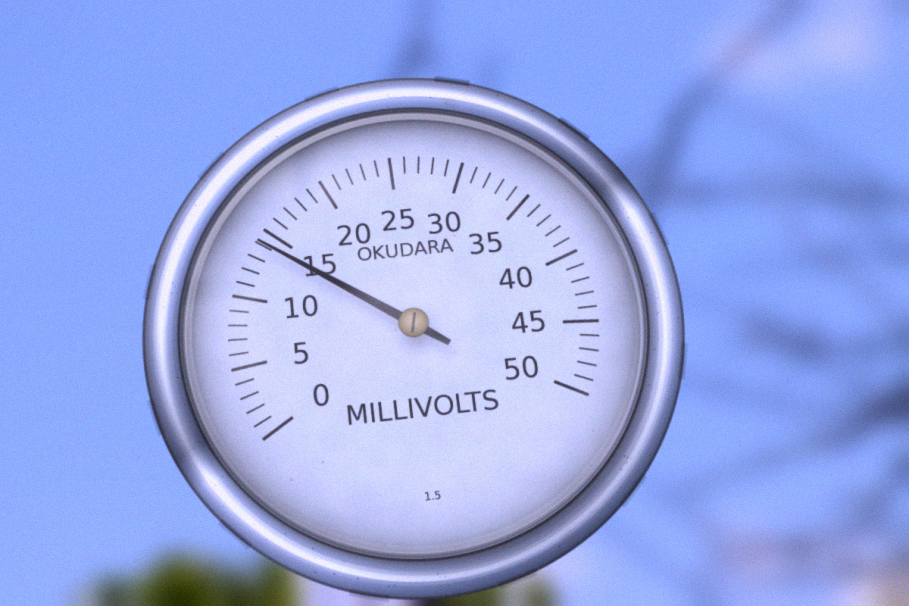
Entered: 14 mV
